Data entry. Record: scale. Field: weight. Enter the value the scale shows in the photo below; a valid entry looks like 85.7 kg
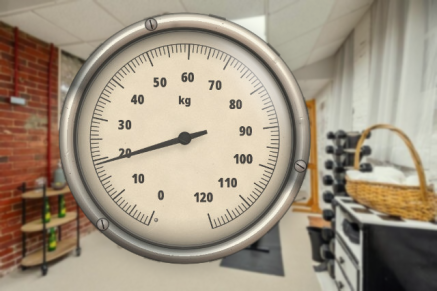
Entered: 19 kg
